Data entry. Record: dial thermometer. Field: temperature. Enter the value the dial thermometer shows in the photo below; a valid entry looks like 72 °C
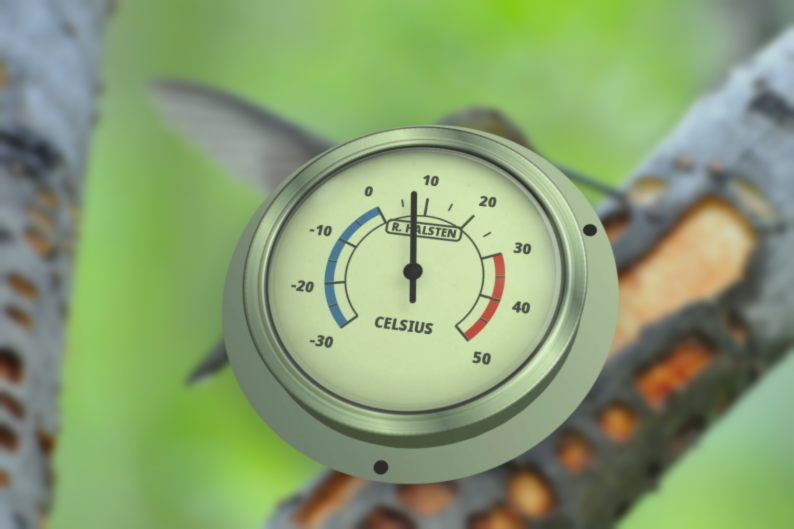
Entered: 7.5 °C
